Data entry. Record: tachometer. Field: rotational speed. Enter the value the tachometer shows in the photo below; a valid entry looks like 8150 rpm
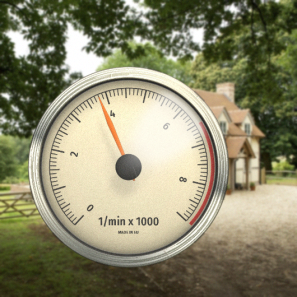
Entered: 3800 rpm
